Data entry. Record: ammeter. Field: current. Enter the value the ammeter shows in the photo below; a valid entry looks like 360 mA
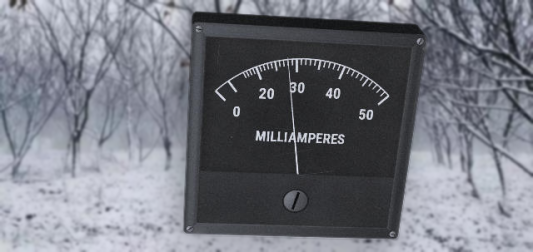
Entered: 28 mA
